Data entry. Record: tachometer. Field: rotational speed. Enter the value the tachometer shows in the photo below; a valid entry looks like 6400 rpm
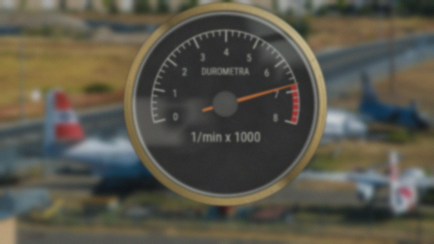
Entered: 6800 rpm
